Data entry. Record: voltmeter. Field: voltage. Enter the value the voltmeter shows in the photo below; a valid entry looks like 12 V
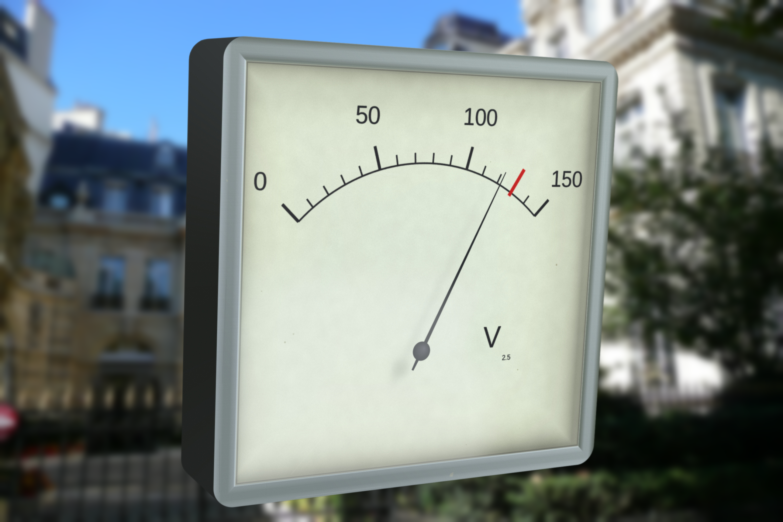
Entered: 120 V
